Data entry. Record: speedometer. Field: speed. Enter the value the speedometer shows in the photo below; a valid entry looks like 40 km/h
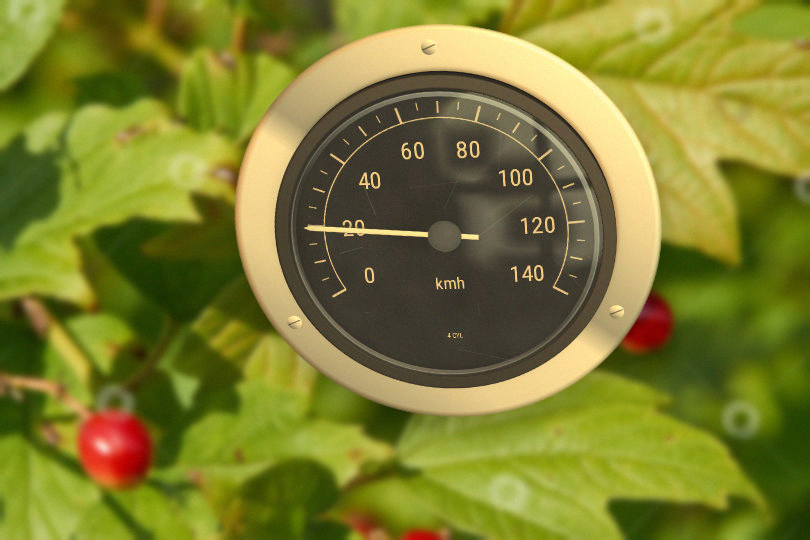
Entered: 20 km/h
